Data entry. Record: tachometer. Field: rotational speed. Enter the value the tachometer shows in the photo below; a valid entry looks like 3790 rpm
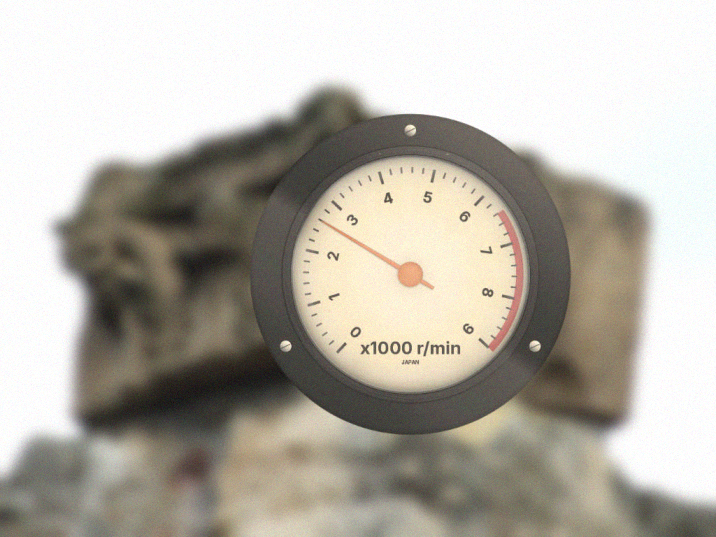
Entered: 2600 rpm
